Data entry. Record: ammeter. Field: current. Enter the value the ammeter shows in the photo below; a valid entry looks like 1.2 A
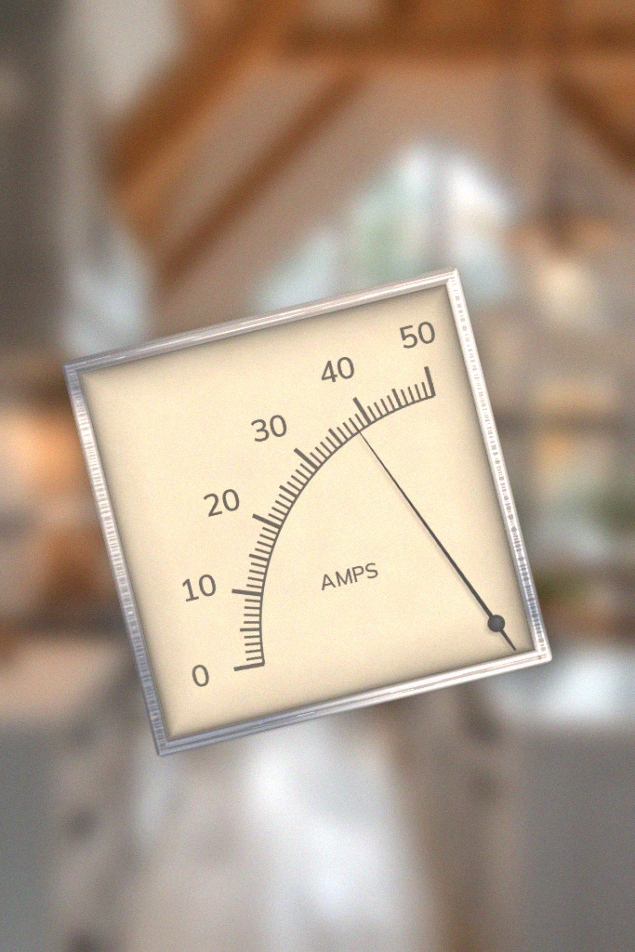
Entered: 38 A
